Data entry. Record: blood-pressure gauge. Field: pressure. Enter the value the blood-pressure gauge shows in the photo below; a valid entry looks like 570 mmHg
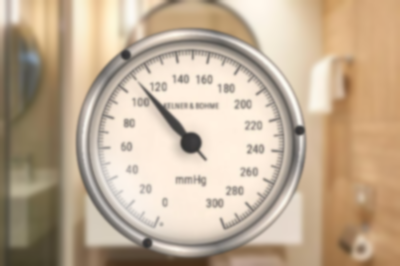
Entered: 110 mmHg
